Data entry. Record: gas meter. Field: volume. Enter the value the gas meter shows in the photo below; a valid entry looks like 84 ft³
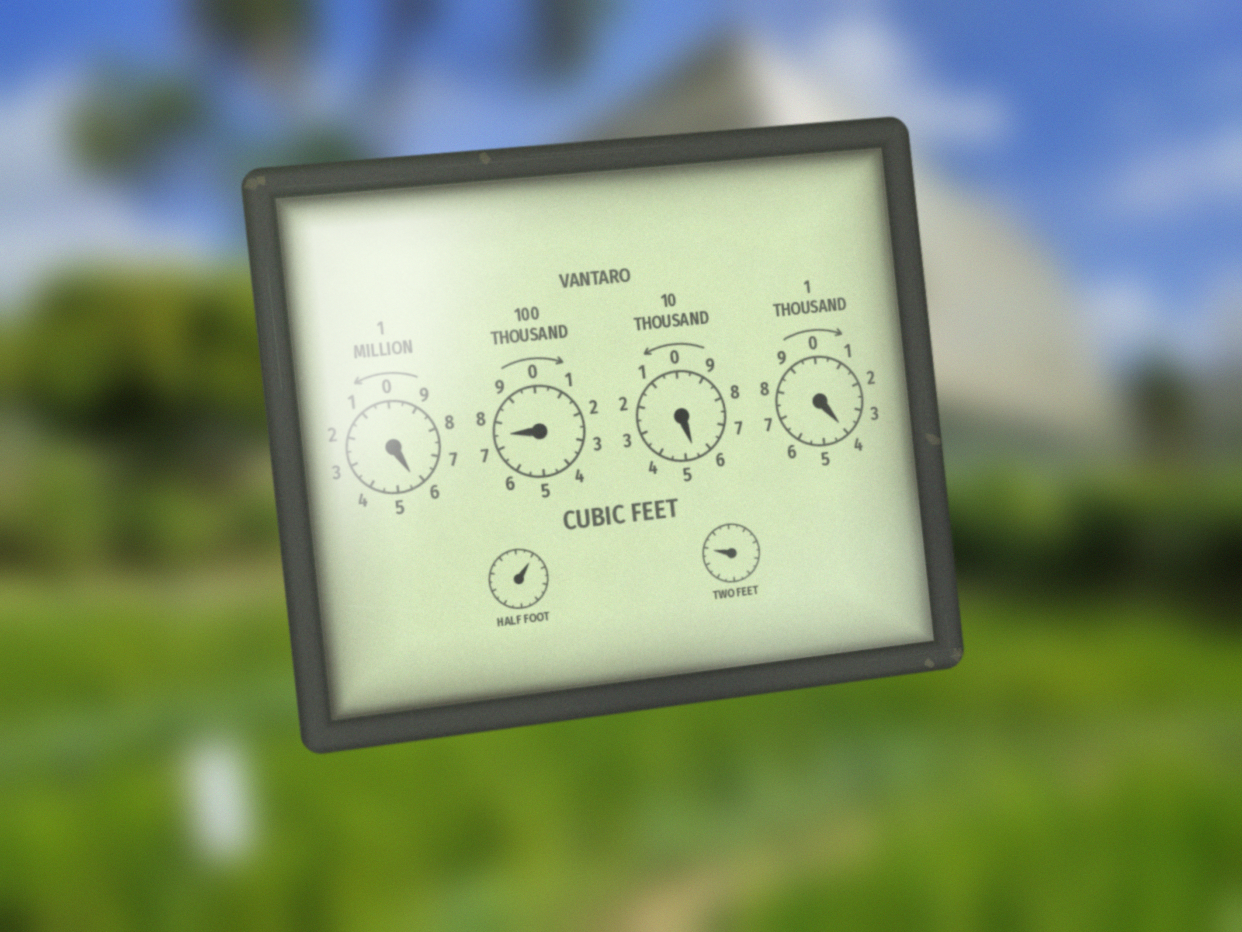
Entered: 575400 ft³
